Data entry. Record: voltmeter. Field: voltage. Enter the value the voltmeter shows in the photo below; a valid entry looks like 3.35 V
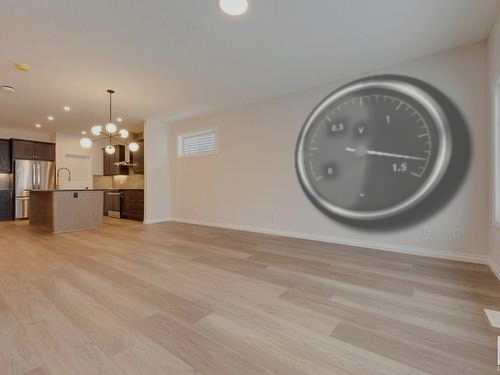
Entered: 1.4 V
